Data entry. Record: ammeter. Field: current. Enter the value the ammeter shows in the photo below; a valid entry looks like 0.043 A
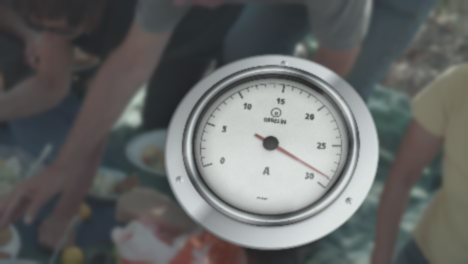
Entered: 29 A
